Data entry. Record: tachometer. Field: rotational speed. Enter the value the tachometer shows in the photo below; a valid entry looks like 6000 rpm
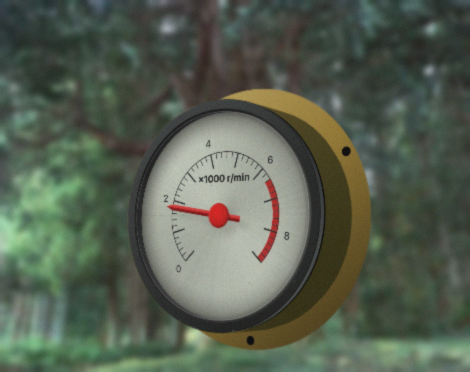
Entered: 1800 rpm
